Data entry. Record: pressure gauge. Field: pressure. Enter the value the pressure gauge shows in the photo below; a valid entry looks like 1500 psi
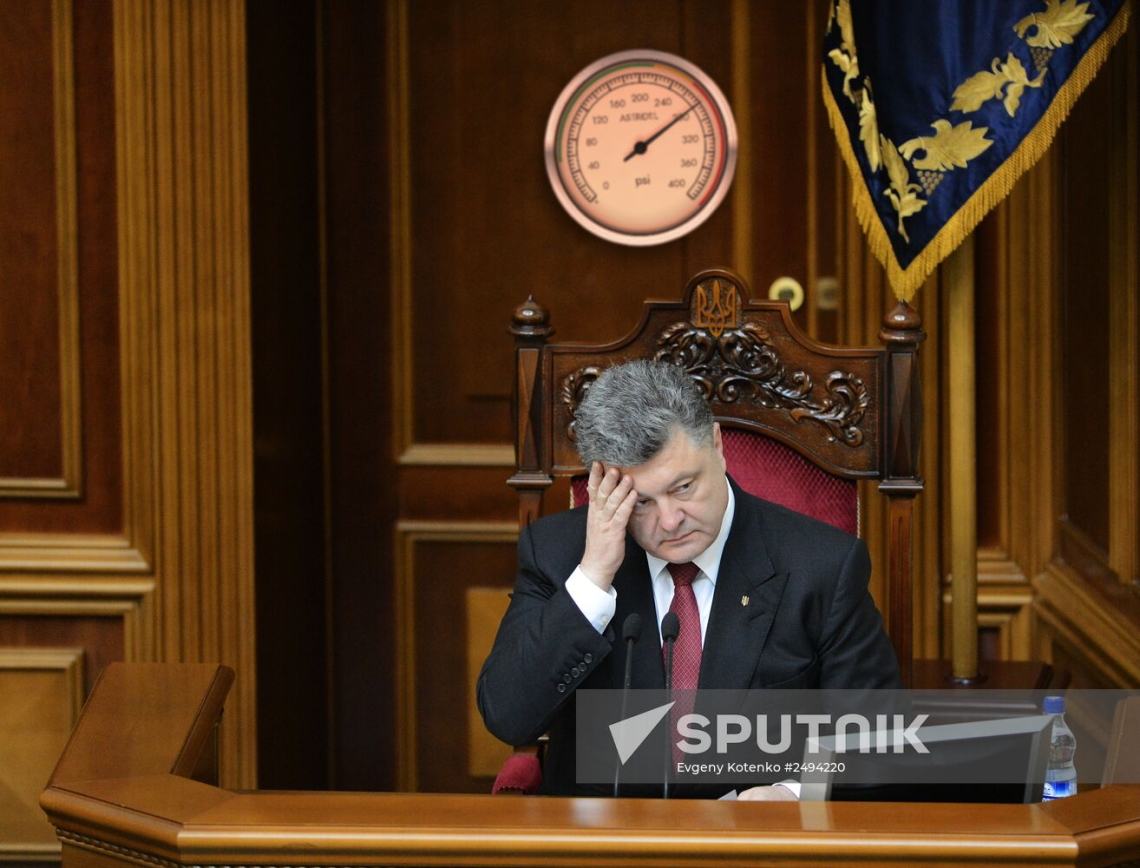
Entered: 280 psi
